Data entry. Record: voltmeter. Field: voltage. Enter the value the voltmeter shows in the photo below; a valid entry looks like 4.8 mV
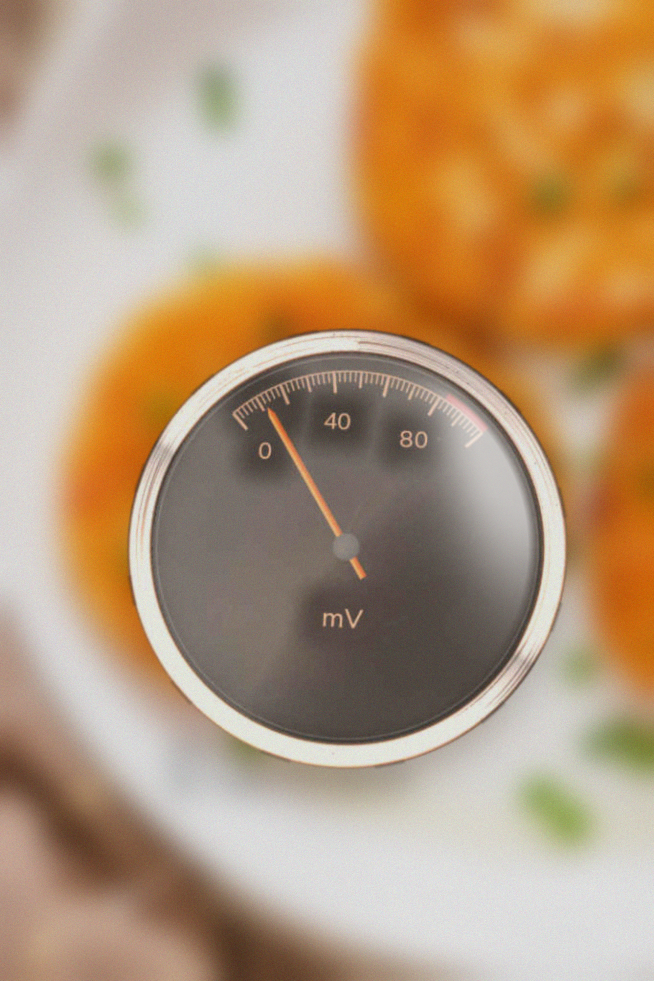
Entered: 12 mV
